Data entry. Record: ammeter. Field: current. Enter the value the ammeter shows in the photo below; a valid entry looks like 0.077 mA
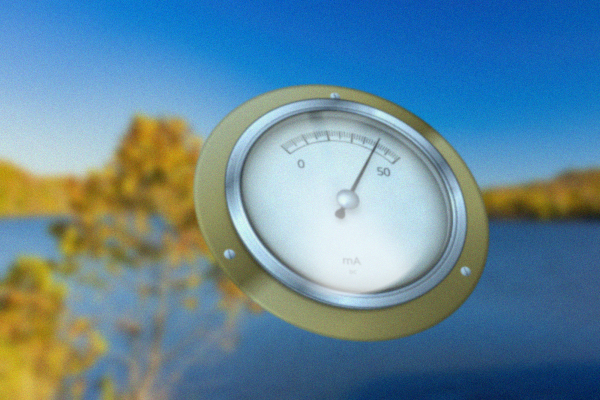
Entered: 40 mA
